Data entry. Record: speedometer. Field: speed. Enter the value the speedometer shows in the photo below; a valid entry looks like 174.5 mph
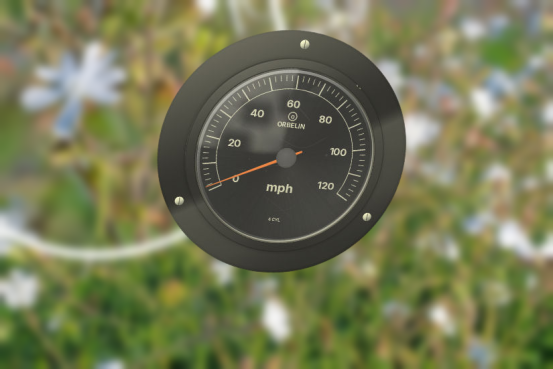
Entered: 2 mph
